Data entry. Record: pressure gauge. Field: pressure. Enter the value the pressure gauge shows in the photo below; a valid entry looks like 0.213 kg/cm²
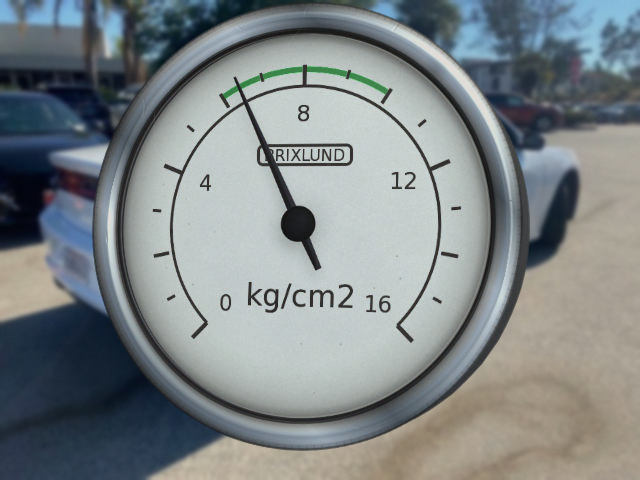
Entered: 6.5 kg/cm²
